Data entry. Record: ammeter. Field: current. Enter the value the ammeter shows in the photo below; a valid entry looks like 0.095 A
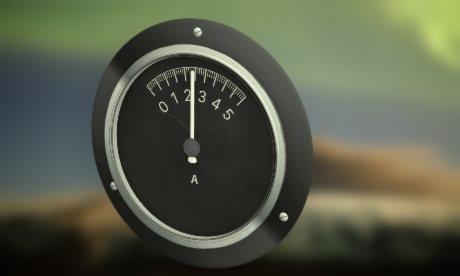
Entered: 2.5 A
